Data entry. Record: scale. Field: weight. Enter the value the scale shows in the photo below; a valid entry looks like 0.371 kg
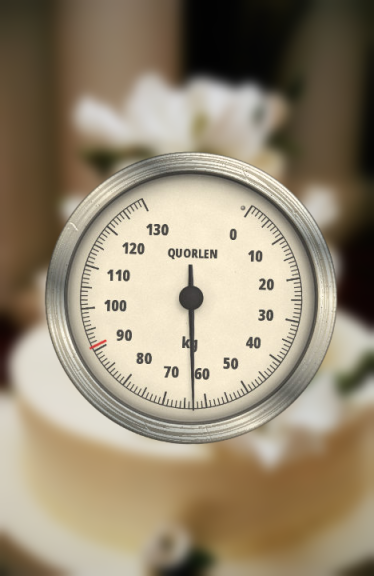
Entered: 63 kg
